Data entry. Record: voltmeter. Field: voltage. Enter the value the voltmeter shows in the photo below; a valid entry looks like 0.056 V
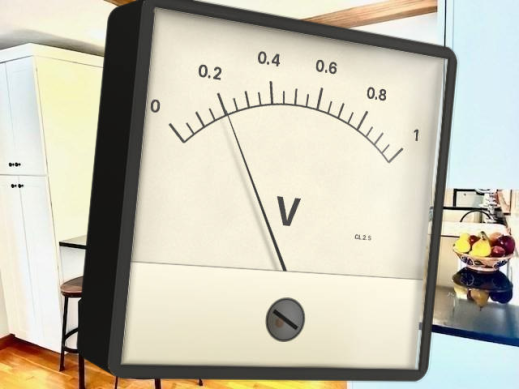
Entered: 0.2 V
